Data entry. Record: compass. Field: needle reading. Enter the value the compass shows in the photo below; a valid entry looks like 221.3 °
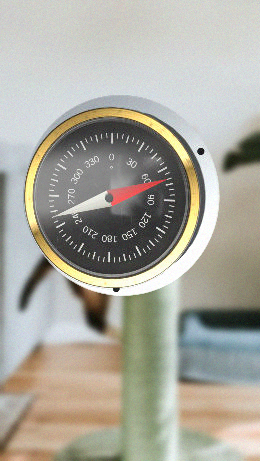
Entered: 70 °
